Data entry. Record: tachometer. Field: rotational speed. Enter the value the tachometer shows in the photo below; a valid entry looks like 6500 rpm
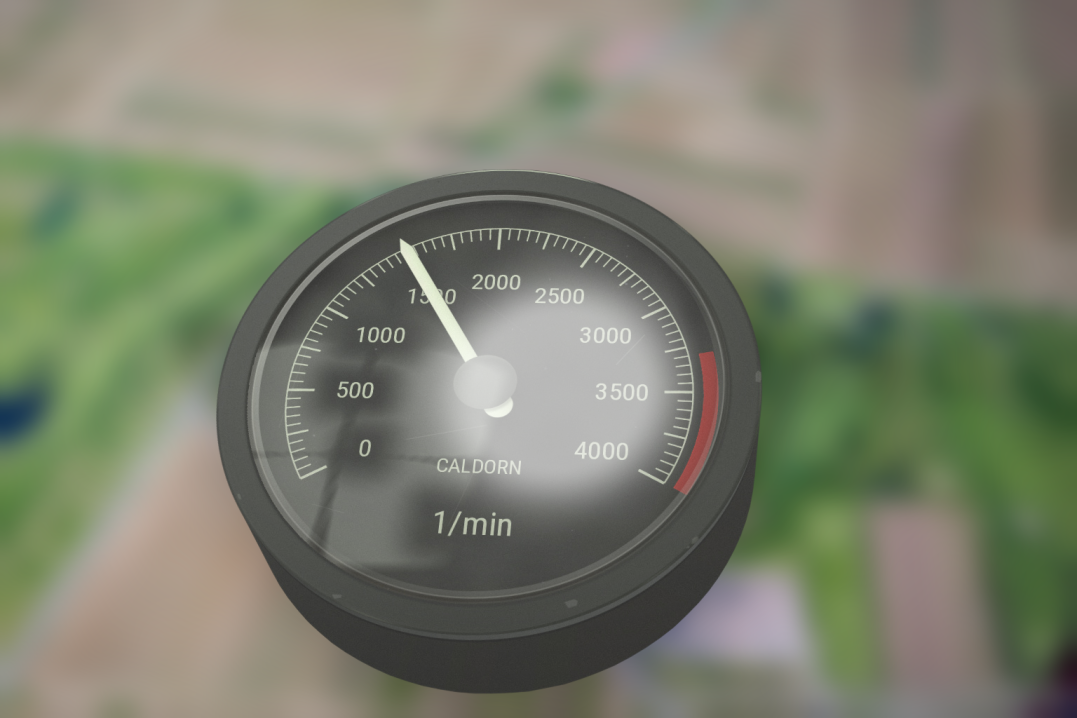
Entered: 1500 rpm
